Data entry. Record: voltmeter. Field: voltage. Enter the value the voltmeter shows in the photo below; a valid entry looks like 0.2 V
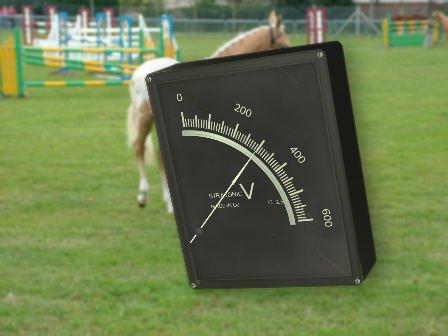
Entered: 300 V
